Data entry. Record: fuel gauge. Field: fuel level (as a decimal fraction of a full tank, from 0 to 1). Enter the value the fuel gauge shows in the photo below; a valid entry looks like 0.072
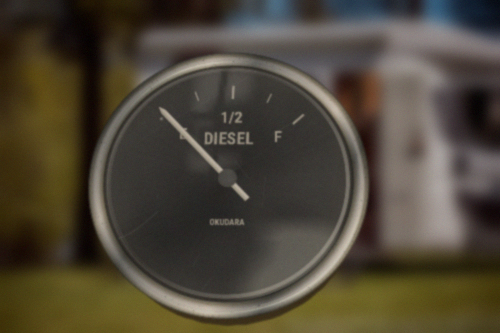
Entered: 0
